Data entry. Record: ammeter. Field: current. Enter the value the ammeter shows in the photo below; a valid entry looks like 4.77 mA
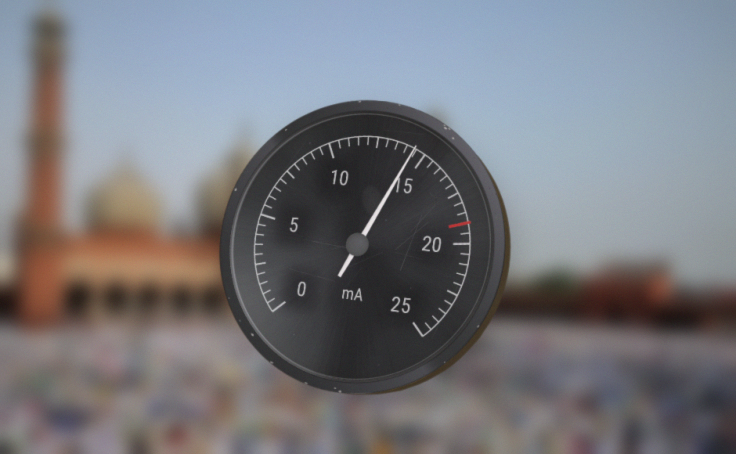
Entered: 14.5 mA
